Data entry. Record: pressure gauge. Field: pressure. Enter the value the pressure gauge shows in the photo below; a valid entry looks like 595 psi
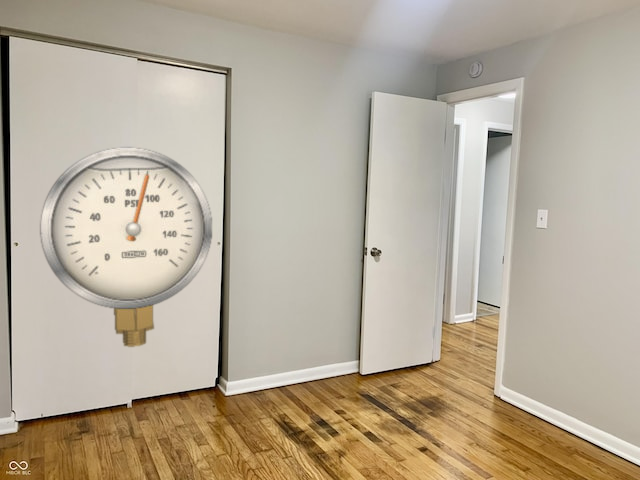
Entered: 90 psi
